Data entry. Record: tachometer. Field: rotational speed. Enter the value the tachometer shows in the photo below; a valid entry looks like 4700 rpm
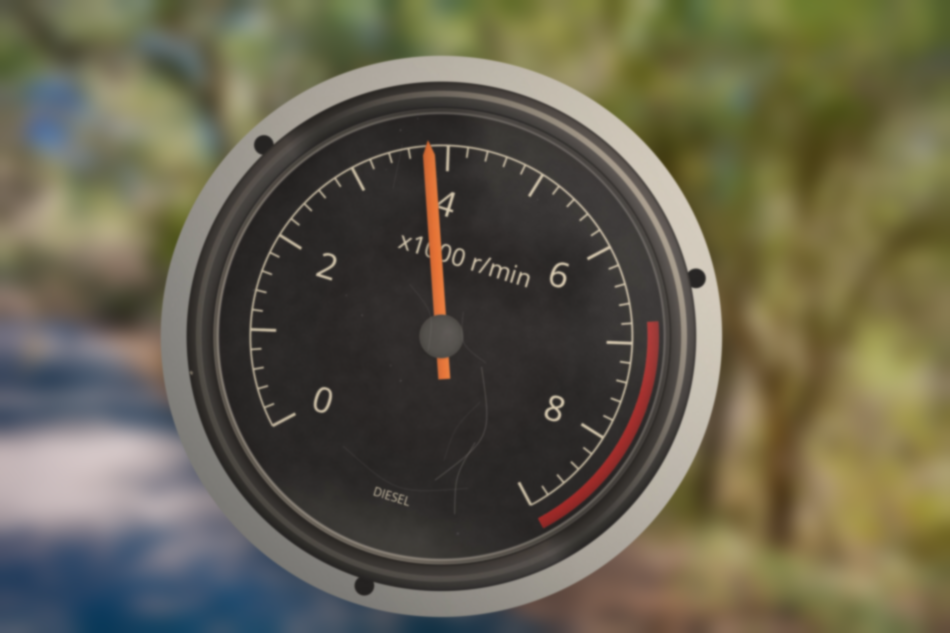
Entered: 3800 rpm
